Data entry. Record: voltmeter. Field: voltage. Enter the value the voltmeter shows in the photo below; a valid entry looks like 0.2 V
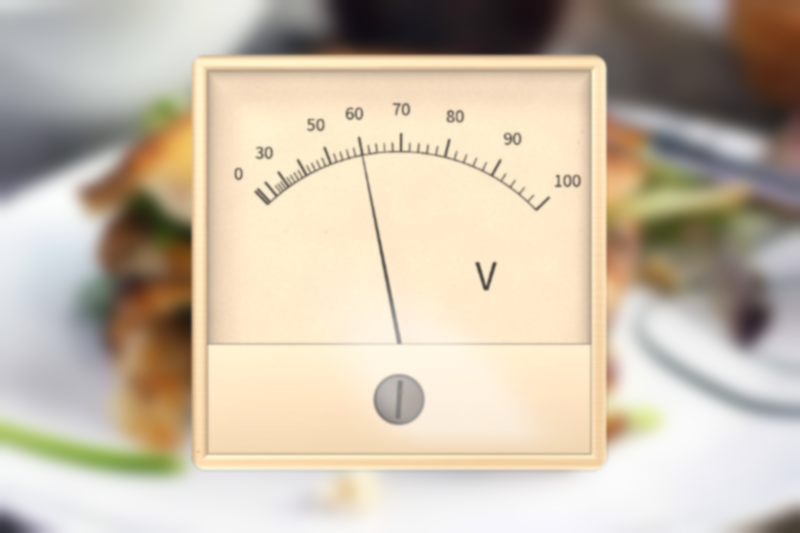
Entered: 60 V
